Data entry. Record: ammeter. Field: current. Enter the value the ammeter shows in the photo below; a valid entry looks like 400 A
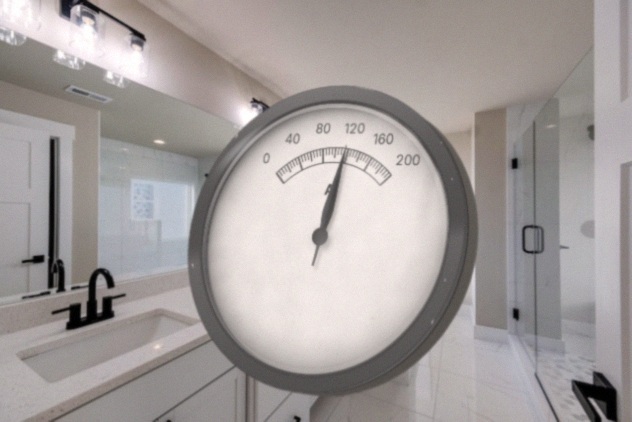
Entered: 120 A
